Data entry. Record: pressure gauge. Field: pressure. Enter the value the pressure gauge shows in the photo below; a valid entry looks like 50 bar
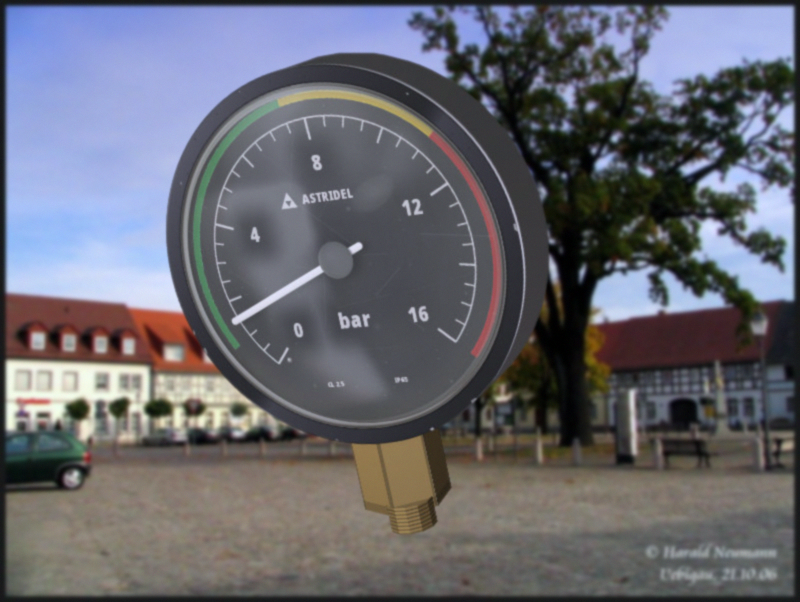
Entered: 1.5 bar
